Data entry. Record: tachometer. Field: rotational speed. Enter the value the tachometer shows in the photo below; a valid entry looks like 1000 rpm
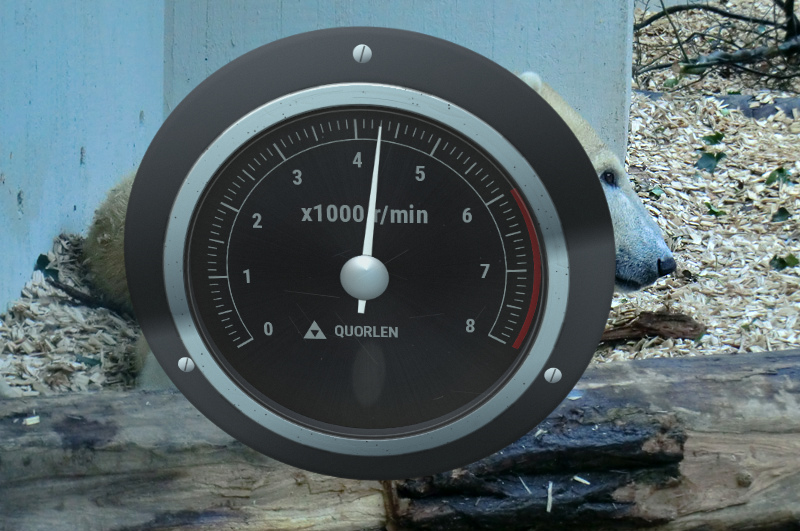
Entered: 4300 rpm
